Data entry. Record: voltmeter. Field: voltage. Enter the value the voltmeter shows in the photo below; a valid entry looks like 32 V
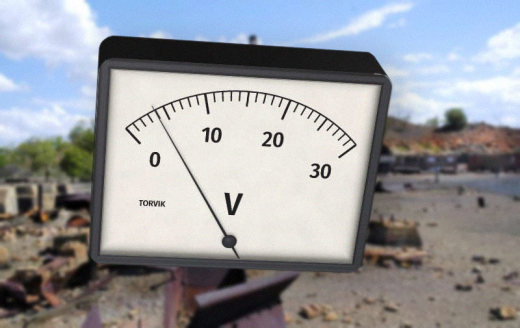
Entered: 4 V
